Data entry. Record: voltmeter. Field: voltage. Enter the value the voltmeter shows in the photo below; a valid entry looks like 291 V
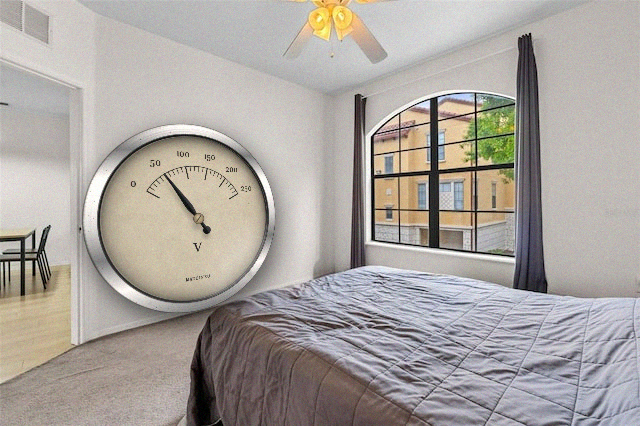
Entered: 50 V
